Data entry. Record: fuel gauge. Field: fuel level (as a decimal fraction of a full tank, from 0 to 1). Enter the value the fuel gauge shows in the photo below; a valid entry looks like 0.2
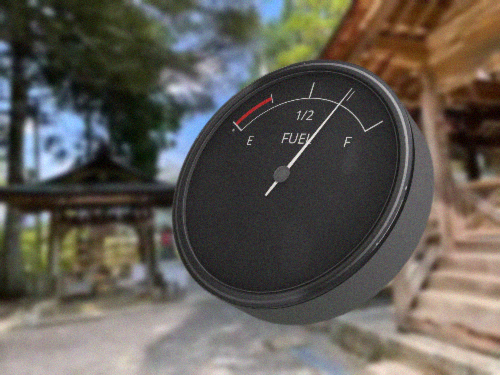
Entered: 0.75
